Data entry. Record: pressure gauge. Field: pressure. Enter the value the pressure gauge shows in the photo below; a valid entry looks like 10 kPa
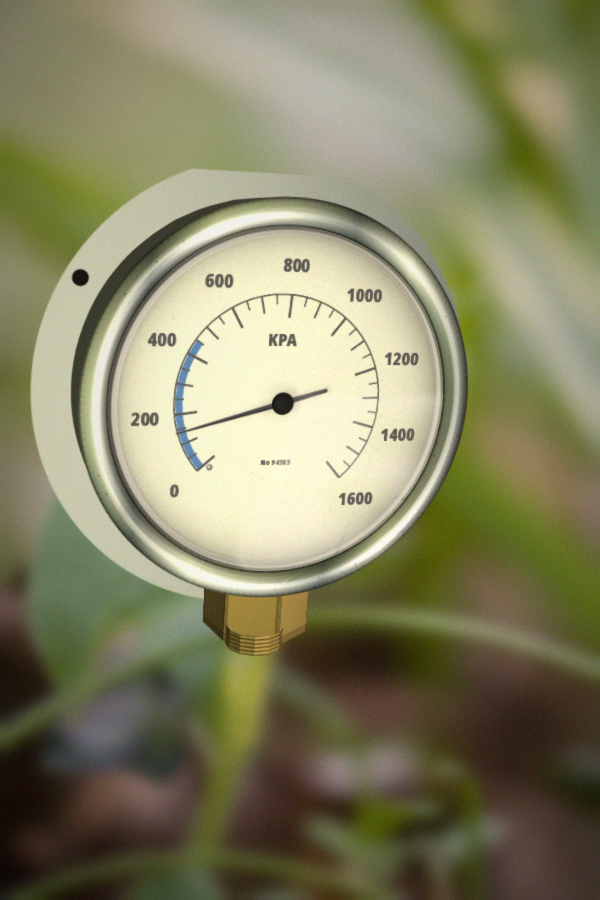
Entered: 150 kPa
